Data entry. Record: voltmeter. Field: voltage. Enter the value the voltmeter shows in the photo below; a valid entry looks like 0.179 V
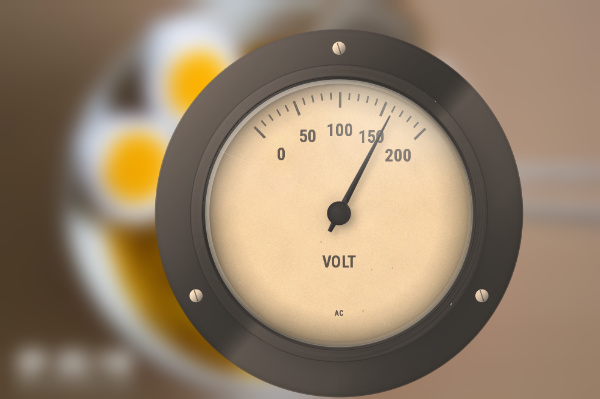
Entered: 160 V
